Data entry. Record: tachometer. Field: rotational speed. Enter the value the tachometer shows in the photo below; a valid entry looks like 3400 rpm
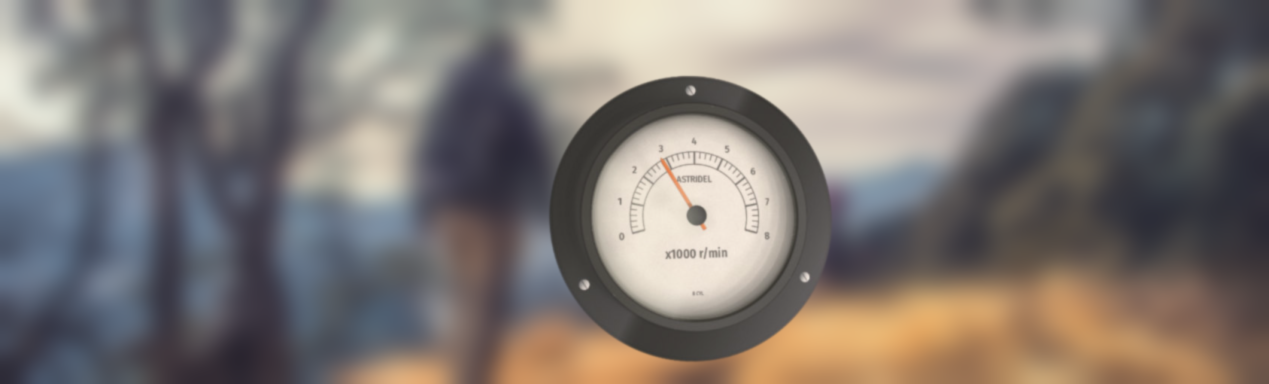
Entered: 2800 rpm
